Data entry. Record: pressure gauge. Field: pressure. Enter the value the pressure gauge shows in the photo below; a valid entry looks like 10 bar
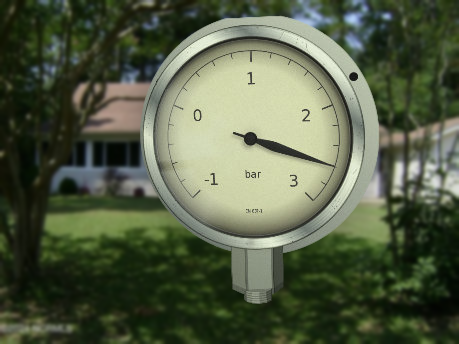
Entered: 2.6 bar
